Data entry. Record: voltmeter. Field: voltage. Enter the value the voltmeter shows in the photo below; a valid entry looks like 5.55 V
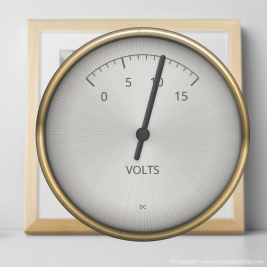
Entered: 10 V
